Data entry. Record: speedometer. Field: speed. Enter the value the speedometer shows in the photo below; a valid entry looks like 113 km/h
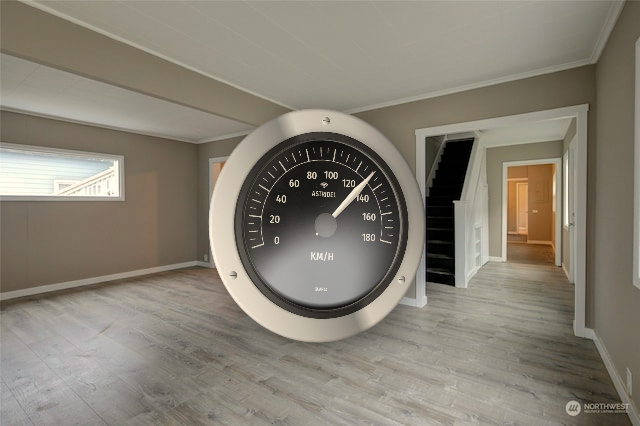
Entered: 130 km/h
